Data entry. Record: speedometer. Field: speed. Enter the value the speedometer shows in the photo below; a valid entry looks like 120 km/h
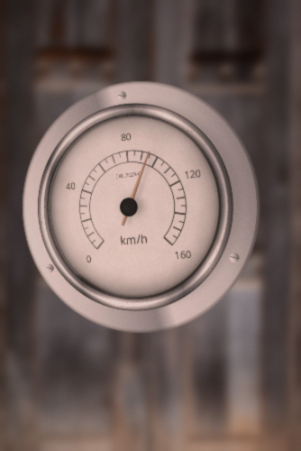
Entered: 95 km/h
